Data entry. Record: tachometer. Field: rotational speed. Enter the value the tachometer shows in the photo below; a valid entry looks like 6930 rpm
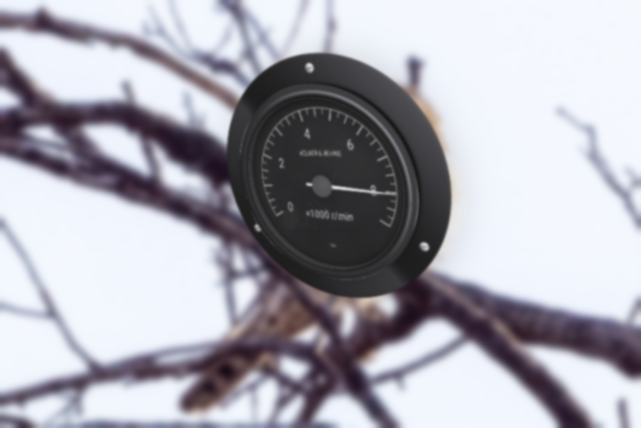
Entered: 8000 rpm
